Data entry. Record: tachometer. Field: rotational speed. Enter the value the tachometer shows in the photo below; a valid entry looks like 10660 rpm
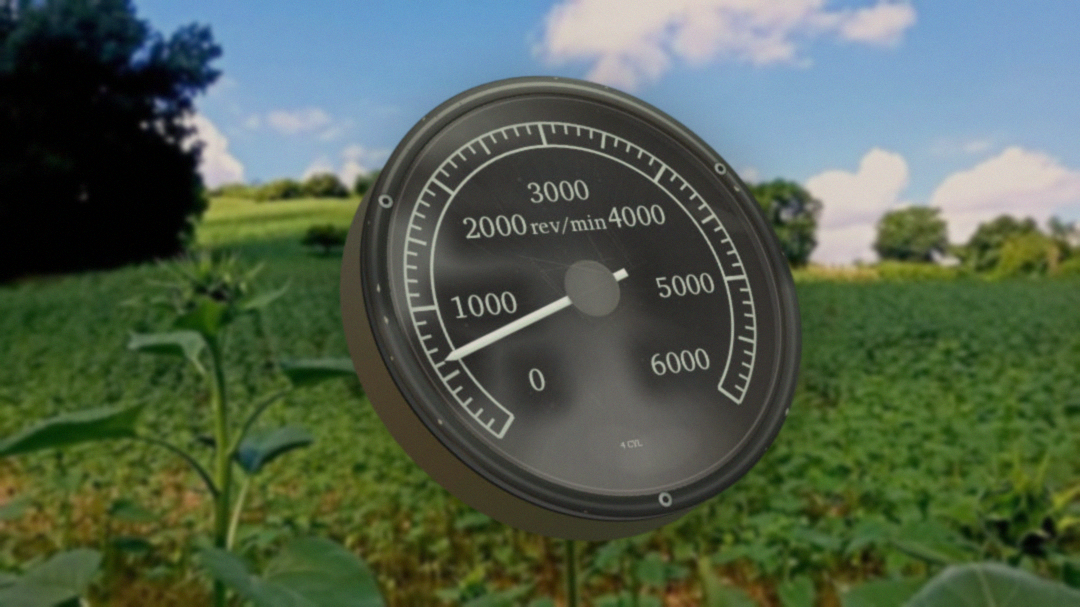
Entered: 600 rpm
